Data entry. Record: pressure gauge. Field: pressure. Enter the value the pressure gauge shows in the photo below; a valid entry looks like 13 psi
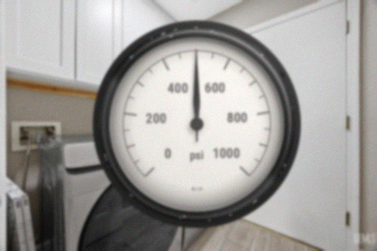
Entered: 500 psi
